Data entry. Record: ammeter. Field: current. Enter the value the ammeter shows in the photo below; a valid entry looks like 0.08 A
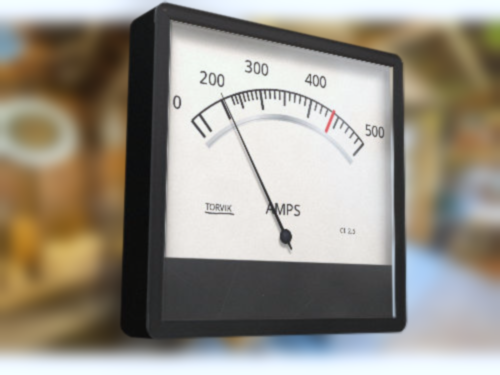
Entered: 200 A
